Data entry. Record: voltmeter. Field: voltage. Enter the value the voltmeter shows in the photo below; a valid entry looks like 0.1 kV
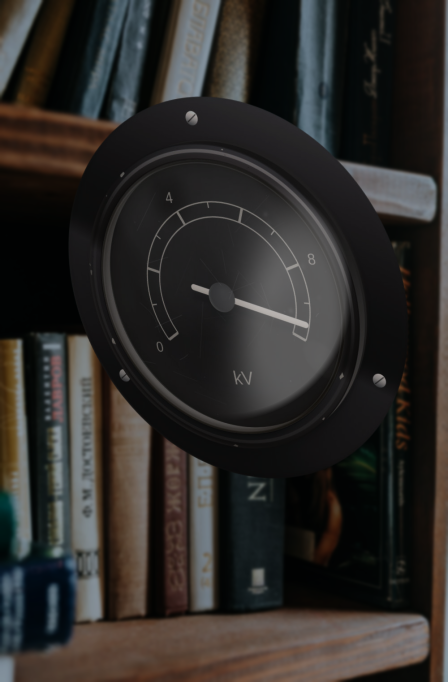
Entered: 9.5 kV
